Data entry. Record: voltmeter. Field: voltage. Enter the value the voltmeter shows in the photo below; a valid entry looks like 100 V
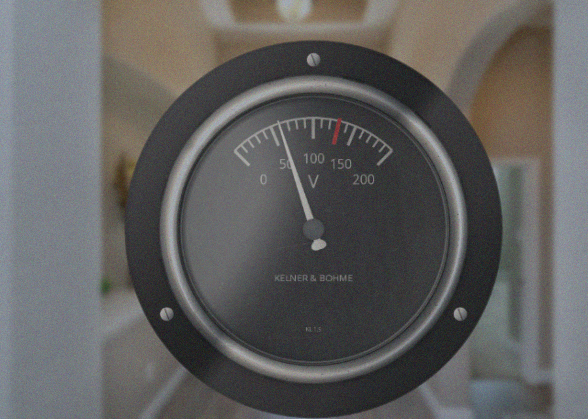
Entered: 60 V
